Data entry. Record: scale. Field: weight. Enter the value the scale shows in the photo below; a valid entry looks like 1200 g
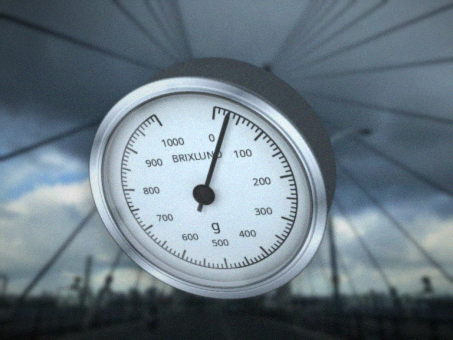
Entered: 30 g
